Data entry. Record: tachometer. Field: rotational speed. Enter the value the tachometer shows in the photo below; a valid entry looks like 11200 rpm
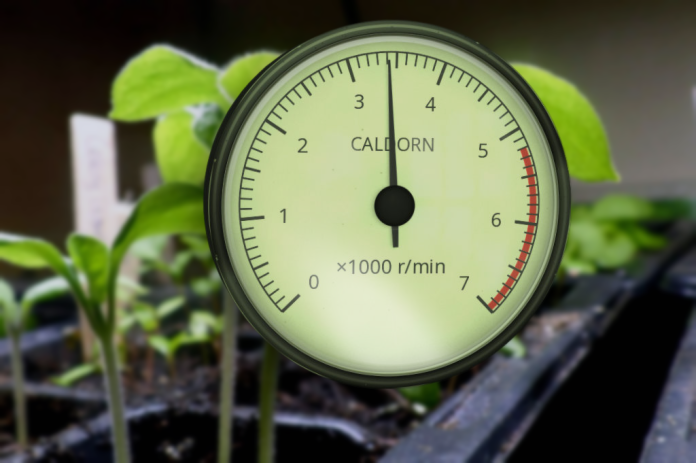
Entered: 3400 rpm
